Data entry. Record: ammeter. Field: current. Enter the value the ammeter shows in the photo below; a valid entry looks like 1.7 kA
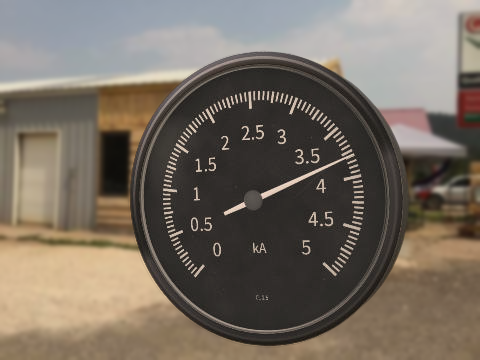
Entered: 3.8 kA
